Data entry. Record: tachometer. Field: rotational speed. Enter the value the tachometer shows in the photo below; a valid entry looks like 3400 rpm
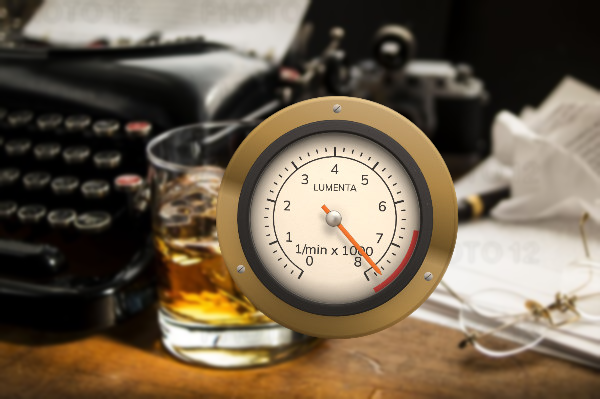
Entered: 7700 rpm
